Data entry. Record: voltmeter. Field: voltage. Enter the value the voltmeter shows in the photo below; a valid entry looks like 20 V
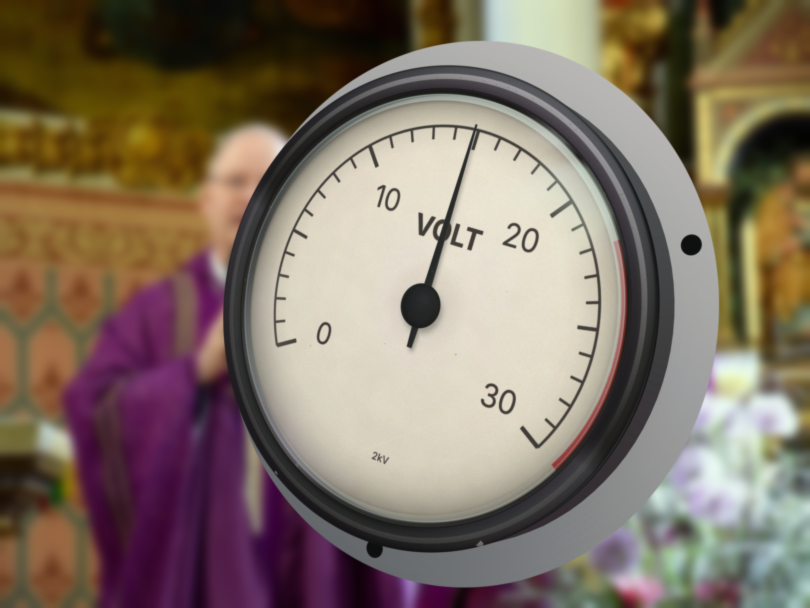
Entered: 15 V
